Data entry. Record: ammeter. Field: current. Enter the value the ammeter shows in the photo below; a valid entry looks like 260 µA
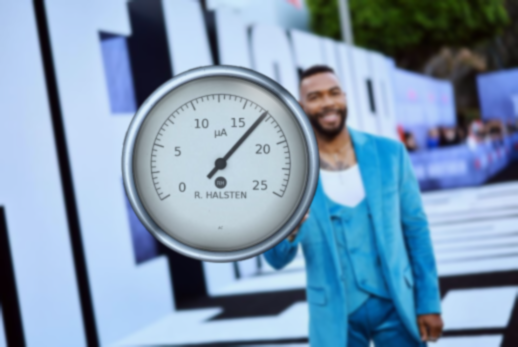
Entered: 17 µA
